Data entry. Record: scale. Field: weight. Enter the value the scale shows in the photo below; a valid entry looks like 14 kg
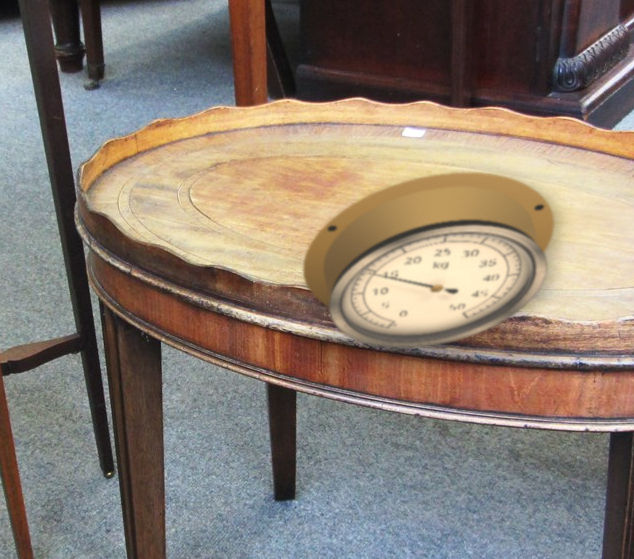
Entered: 15 kg
